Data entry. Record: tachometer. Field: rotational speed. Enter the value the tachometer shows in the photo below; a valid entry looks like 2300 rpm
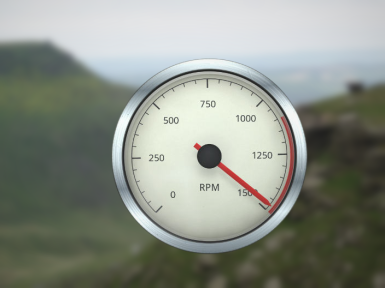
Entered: 1475 rpm
